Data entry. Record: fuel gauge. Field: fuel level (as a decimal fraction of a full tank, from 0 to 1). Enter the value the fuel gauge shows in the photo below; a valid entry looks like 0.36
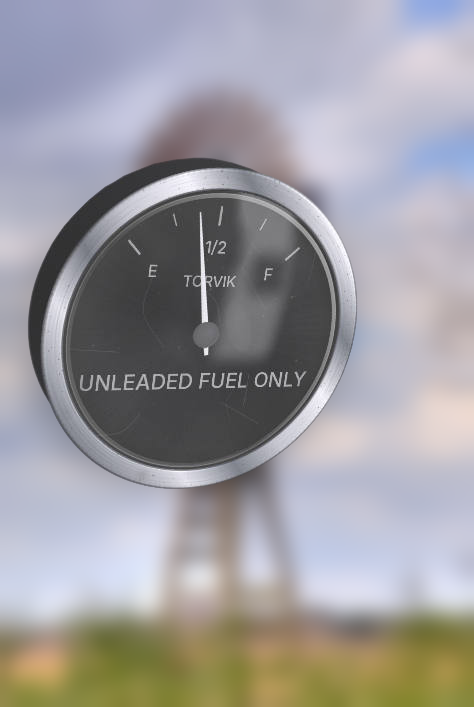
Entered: 0.375
